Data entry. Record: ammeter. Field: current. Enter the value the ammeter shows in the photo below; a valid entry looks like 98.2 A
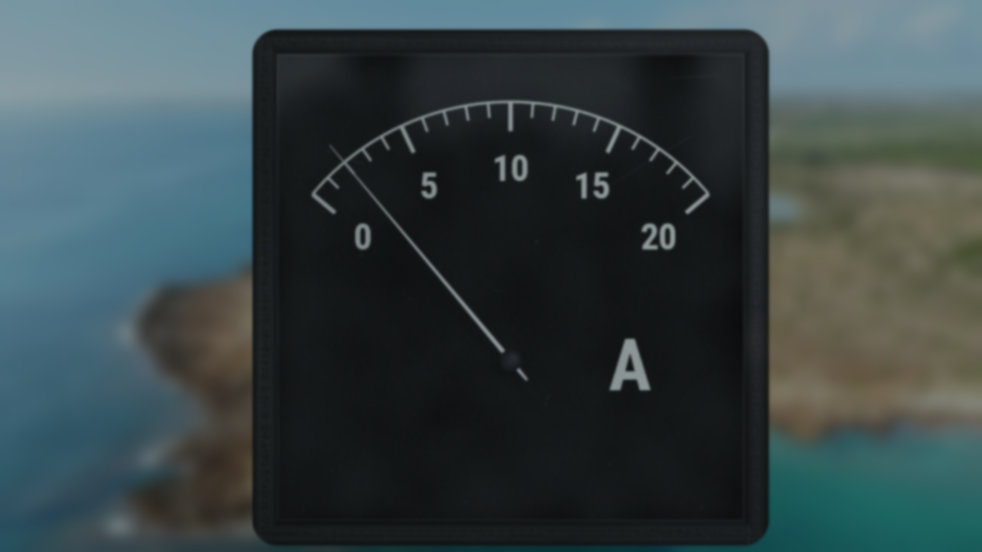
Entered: 2 A
